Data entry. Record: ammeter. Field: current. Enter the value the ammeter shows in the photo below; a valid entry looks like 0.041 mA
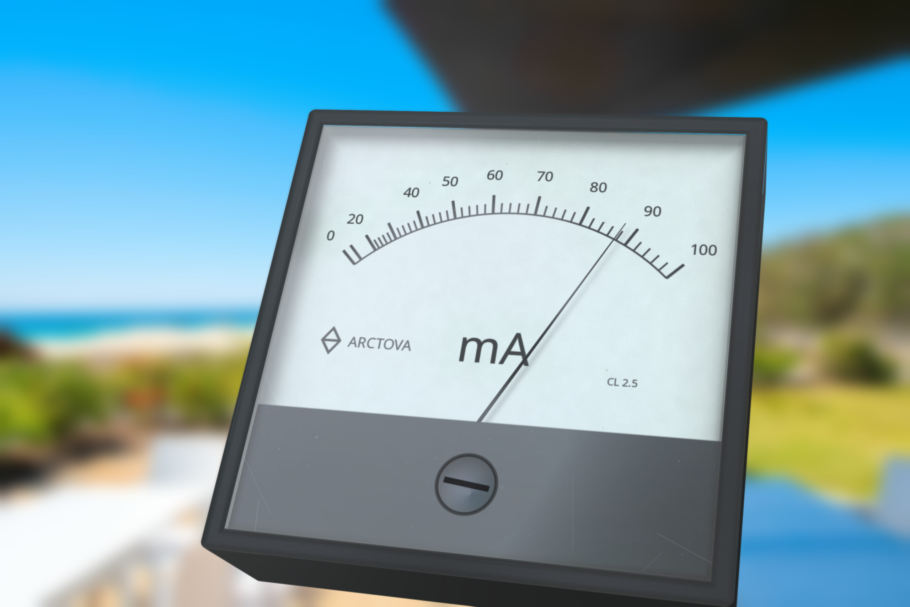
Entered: 88 mA
